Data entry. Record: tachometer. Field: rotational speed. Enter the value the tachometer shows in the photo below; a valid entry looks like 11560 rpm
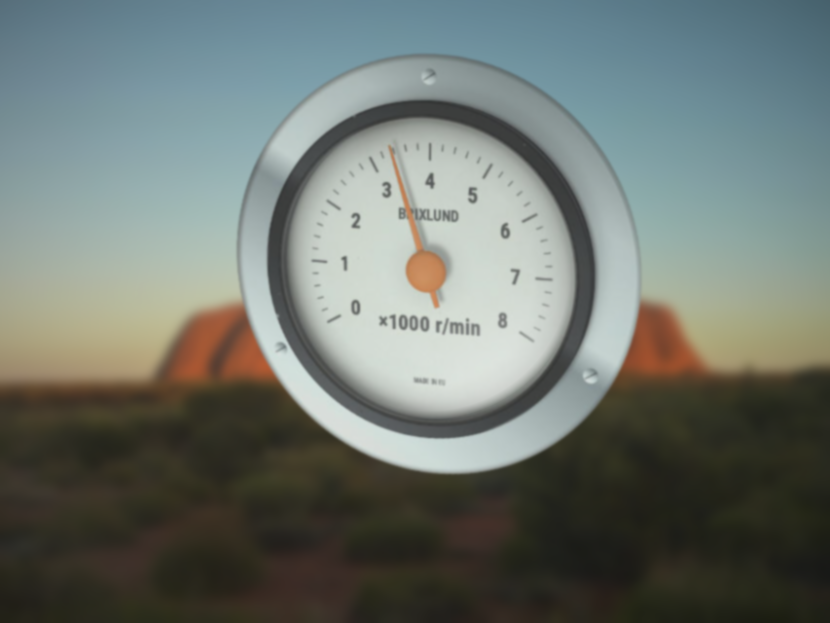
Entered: 3400 rpm
